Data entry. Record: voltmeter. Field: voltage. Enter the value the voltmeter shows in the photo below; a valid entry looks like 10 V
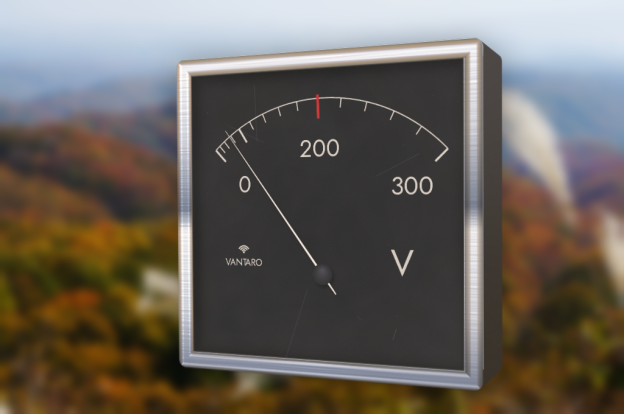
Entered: 80 V
